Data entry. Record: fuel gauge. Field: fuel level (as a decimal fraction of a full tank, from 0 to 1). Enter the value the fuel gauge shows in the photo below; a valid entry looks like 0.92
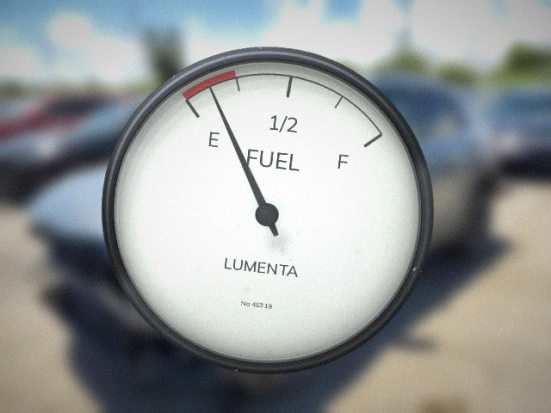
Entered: 0.125
